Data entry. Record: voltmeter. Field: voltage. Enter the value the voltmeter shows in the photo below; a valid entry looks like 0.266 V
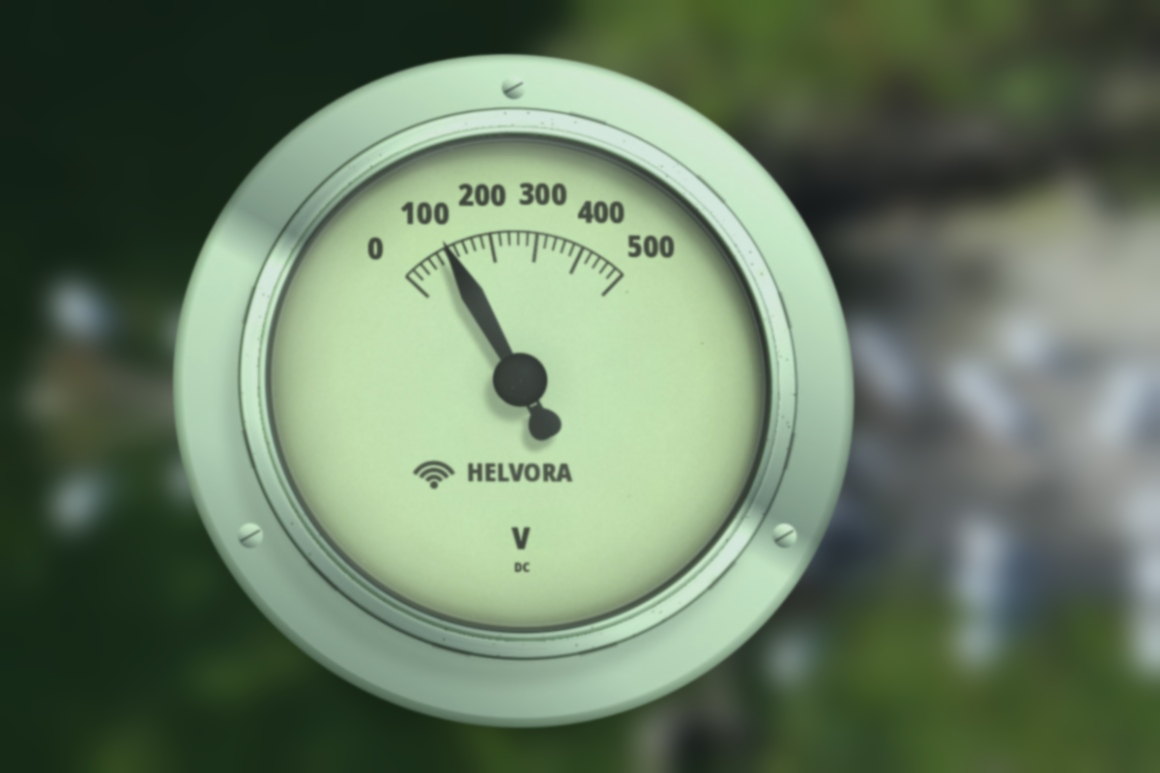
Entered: 100 V
